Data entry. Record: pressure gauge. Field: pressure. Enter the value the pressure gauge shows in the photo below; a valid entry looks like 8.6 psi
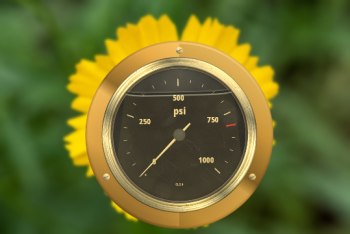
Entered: 0 psi
